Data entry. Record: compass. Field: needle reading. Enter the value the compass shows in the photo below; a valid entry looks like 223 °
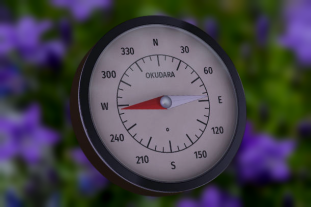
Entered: 265 °
